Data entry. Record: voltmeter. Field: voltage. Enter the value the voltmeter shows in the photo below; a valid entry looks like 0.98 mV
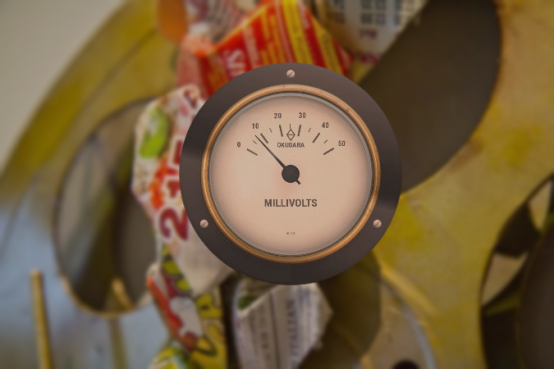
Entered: 7.5 mV
